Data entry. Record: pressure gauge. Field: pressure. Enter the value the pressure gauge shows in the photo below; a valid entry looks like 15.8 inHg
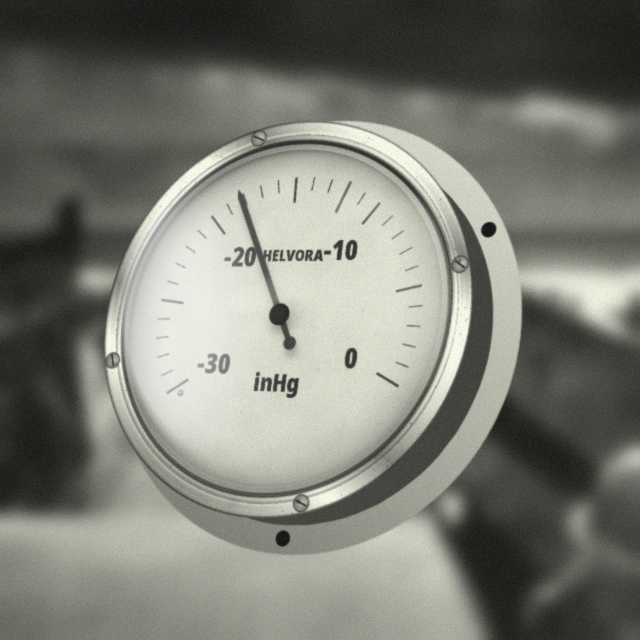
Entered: -18 inHg
